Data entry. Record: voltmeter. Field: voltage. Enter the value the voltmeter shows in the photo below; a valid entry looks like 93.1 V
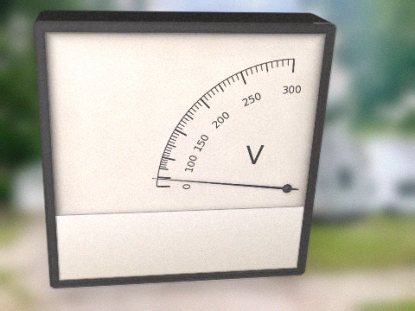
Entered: 50 V
